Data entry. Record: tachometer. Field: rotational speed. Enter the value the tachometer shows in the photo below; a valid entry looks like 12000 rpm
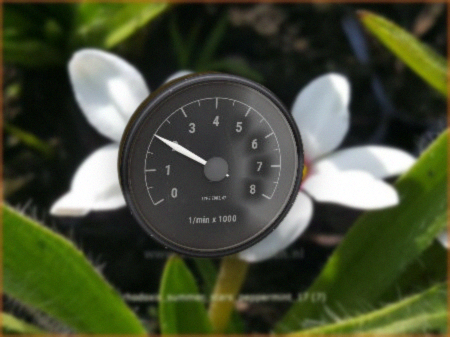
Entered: 2000 rpm
